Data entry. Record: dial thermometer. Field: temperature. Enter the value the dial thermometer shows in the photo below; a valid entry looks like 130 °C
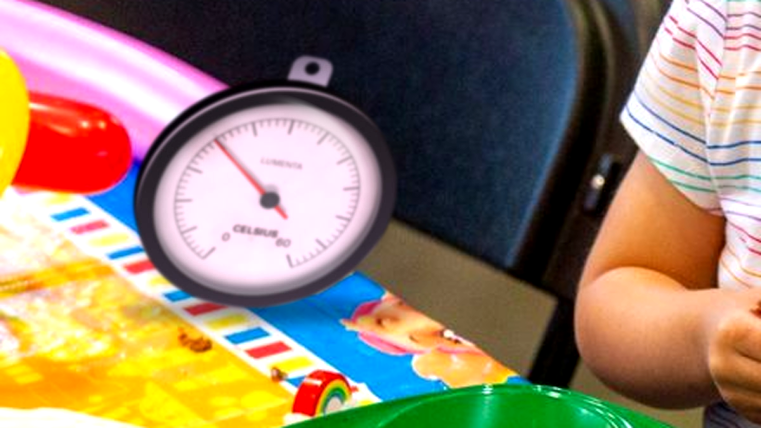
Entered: 20 °C
